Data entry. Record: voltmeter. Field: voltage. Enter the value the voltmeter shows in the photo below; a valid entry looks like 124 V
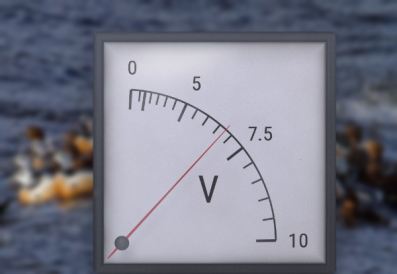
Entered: 6.75 V
